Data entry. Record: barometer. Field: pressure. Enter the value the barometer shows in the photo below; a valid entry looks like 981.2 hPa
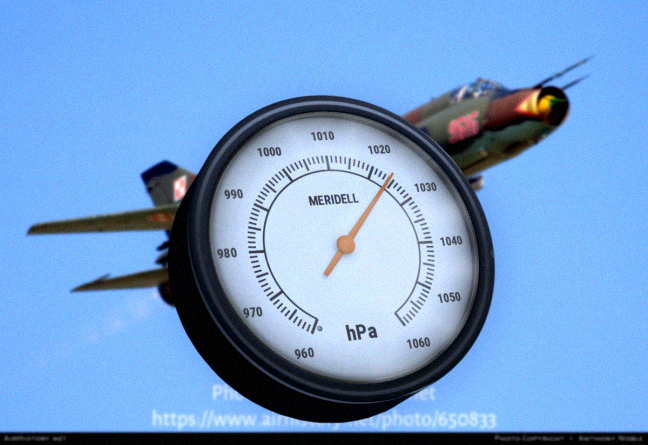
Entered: 1024 hPa
